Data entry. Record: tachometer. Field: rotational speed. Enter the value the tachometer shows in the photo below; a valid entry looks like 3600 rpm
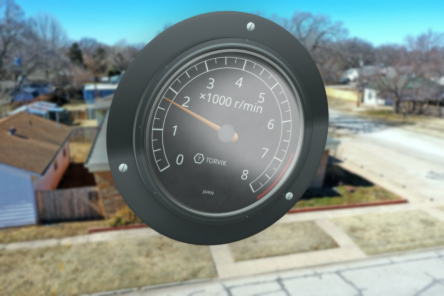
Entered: 1750 rpm
